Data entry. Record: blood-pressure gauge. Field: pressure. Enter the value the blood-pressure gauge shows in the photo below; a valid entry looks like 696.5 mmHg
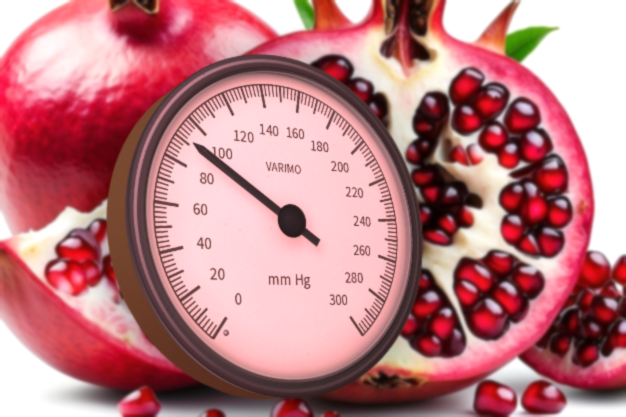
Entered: 90 mmHg
